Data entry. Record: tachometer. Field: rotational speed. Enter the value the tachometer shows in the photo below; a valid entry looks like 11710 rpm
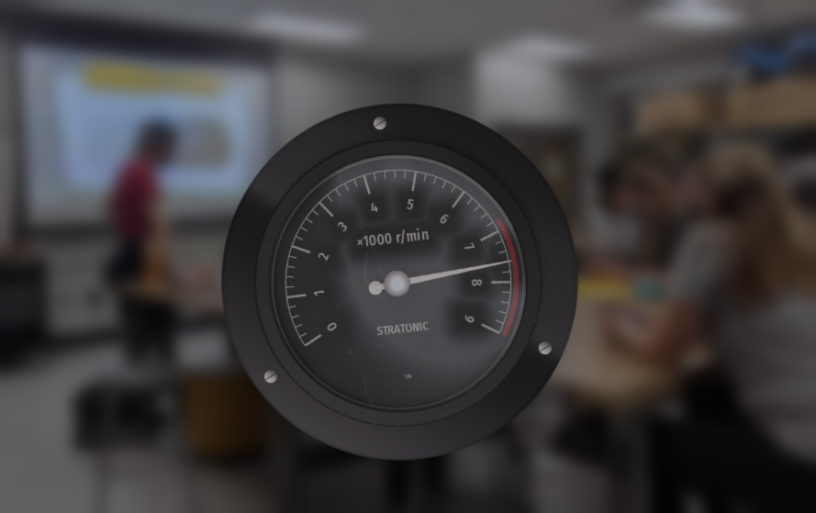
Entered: 7600 rpm
